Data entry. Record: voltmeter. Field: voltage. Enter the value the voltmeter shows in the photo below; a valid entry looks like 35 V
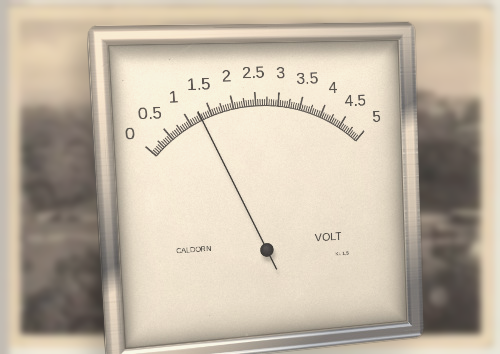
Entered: 1.25 V
